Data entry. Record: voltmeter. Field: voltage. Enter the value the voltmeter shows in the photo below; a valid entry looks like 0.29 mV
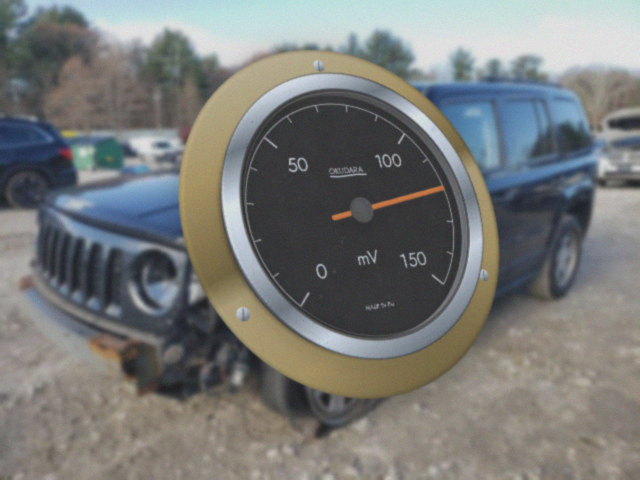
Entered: 120 mV
